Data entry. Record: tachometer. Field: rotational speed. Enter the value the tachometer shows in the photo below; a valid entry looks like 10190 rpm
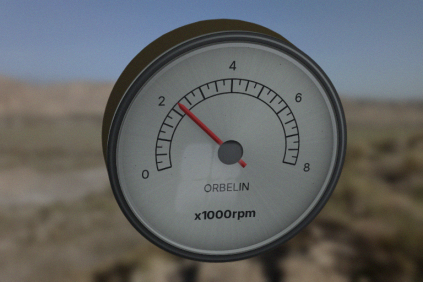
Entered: 2250 rpm
